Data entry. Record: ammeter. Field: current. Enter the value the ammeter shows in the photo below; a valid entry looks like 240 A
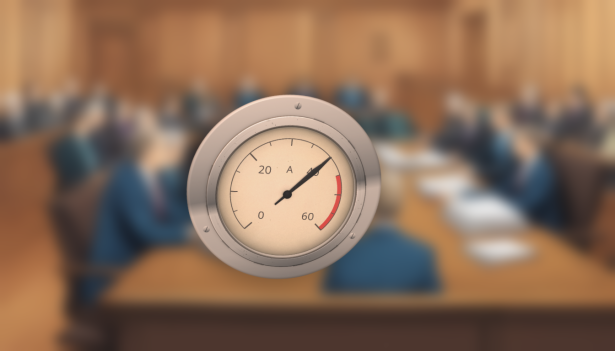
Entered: 40 A
